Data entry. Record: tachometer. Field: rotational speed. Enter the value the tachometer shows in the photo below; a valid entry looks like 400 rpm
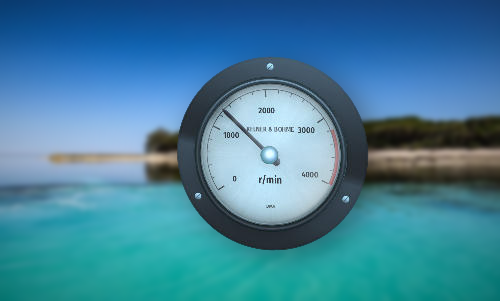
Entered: 1300 rpm
